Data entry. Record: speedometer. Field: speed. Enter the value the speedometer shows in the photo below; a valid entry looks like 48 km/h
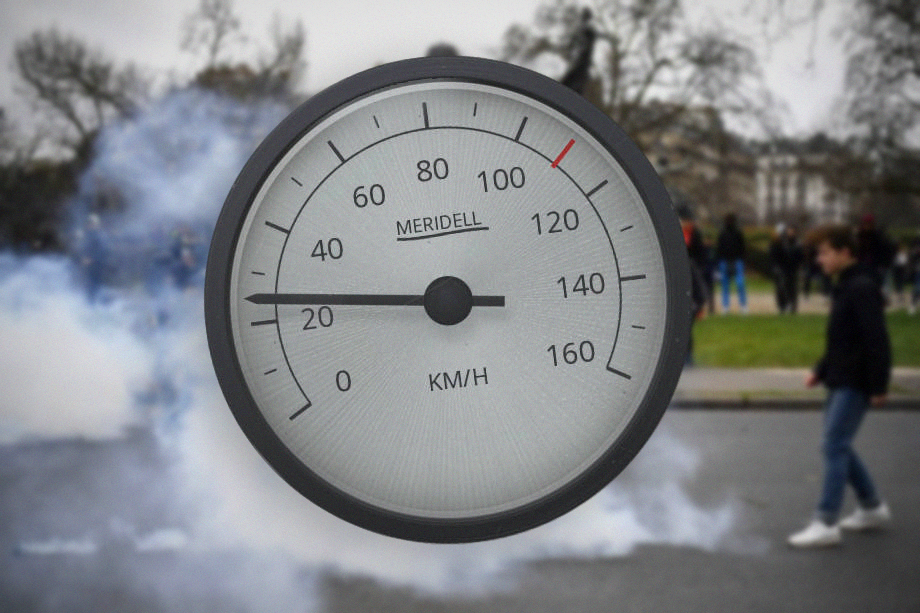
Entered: 25 km/h
